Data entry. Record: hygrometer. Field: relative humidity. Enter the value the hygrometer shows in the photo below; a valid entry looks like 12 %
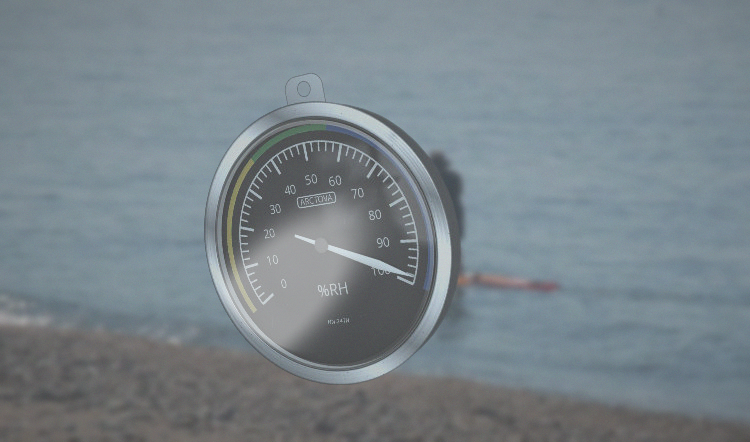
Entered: 98 %
